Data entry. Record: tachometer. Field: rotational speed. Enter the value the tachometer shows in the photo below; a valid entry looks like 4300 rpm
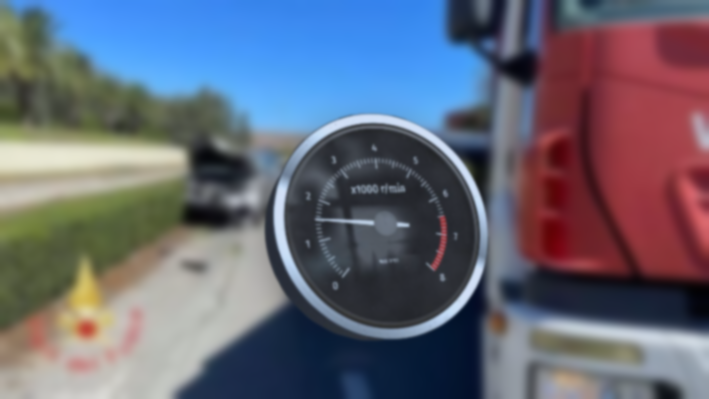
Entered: 1500 rpm
